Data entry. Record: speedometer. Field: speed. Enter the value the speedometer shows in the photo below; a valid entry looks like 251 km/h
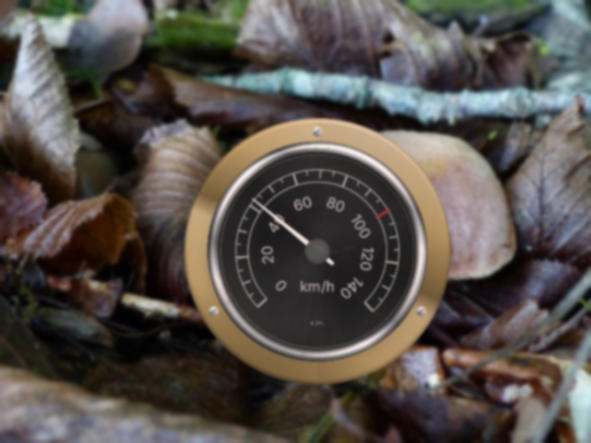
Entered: 42.5 km/h
